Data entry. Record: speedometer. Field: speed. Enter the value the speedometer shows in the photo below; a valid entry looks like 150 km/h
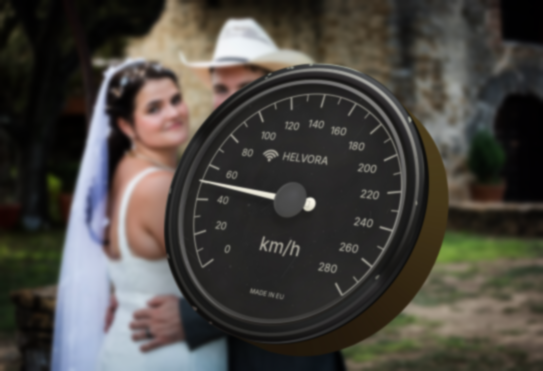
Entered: 50 km/h
